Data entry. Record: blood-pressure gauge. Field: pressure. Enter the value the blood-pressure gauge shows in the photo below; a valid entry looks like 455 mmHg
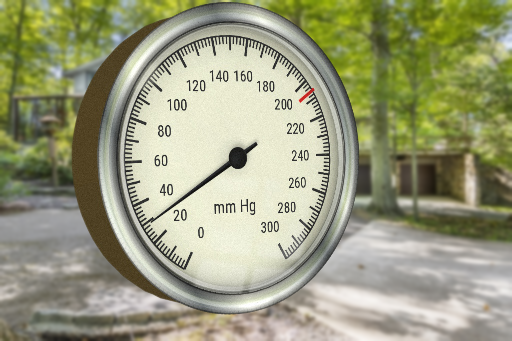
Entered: 30 mmHg
